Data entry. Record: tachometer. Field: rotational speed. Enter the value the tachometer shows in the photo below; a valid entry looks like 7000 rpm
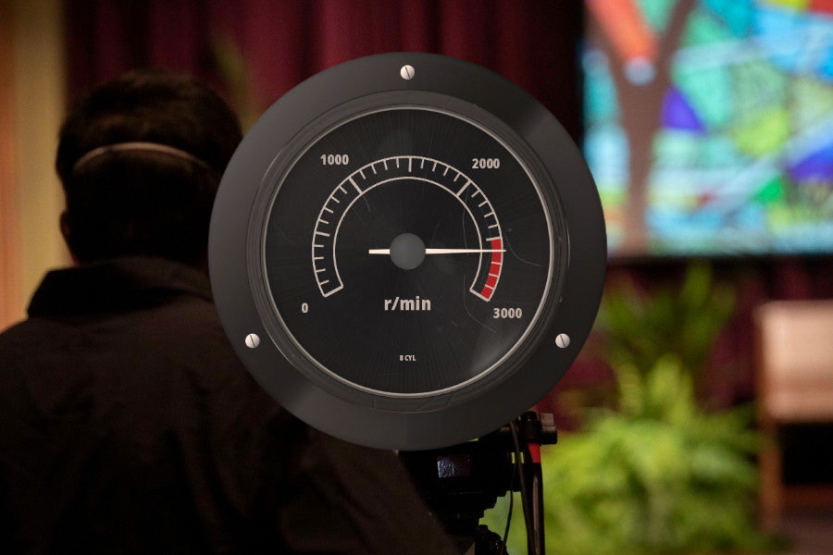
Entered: 2600 rpm
